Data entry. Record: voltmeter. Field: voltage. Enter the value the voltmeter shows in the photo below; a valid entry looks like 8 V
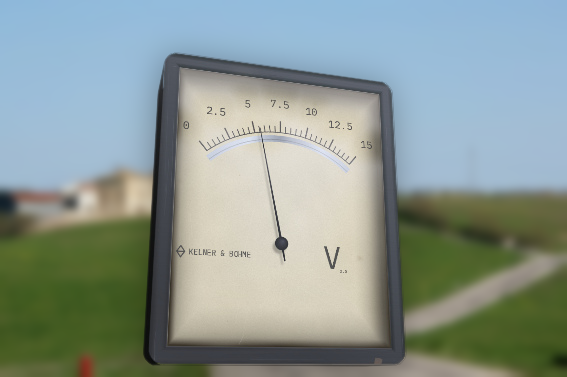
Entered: 5.5 V
